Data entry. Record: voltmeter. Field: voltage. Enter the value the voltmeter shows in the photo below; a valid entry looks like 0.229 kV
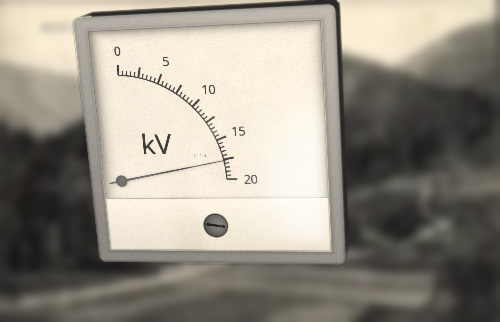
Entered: 17.5 kV
